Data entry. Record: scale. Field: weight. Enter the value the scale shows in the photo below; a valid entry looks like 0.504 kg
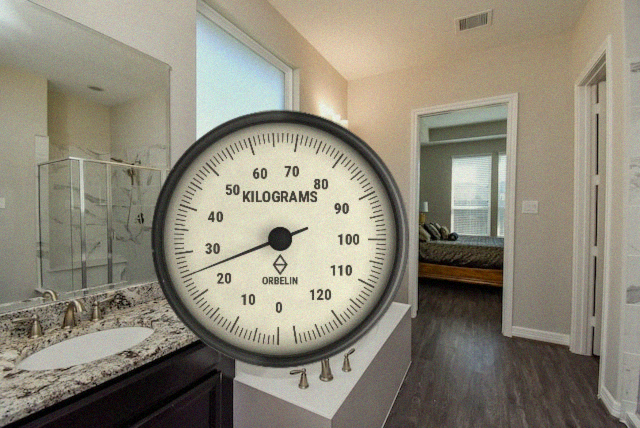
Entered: 25 kg
